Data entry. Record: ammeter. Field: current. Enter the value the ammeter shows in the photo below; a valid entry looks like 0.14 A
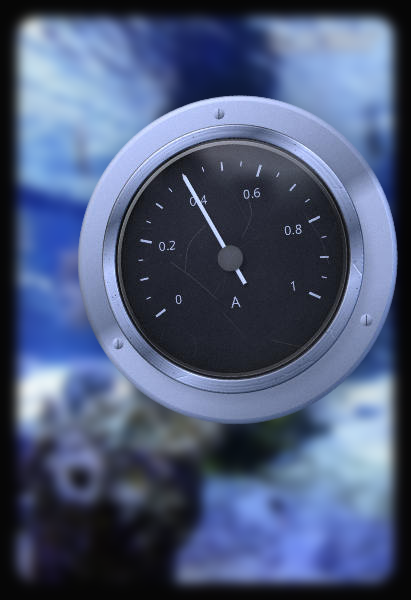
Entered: 0.4 A
